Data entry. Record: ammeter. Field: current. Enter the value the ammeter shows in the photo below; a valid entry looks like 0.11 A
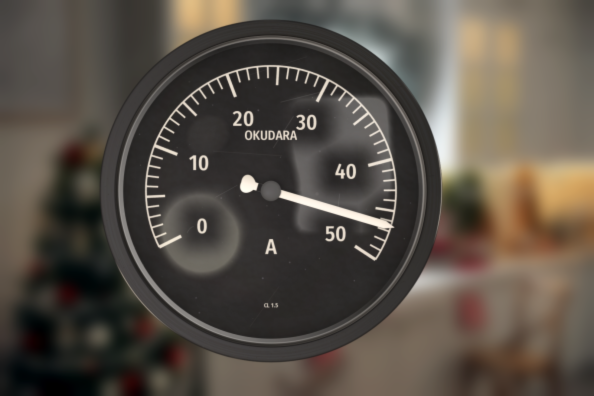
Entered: 46.5 A
